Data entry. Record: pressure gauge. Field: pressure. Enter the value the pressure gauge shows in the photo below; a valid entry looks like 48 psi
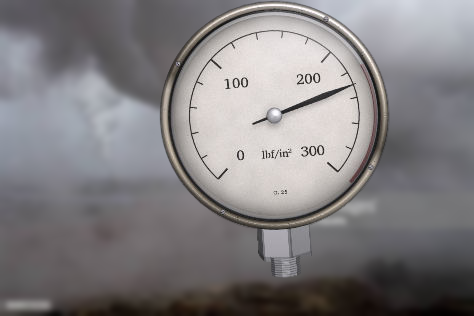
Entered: 230 psi
